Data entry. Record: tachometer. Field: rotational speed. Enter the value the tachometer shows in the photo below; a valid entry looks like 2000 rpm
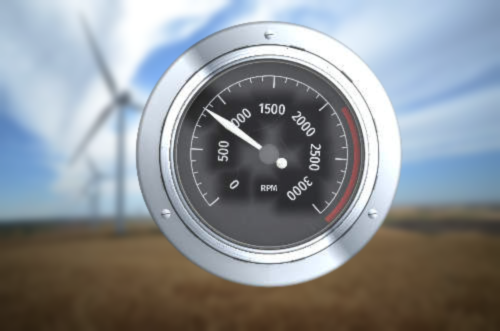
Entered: 850 rpm
